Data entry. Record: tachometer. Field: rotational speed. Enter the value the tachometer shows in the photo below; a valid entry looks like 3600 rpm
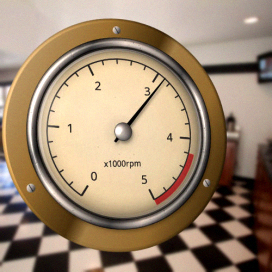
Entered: 3100 rpm
